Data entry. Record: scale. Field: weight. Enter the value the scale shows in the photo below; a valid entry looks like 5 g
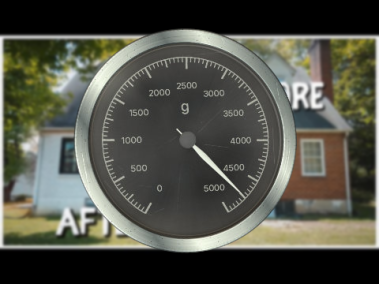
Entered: 4750 g
